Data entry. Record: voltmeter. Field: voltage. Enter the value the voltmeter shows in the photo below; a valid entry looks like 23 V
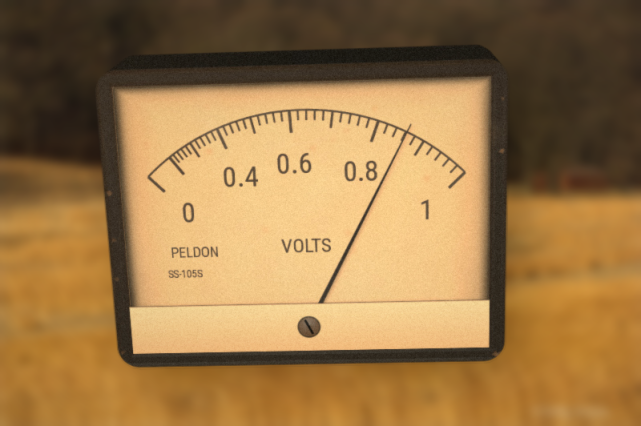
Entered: 0.86 V
